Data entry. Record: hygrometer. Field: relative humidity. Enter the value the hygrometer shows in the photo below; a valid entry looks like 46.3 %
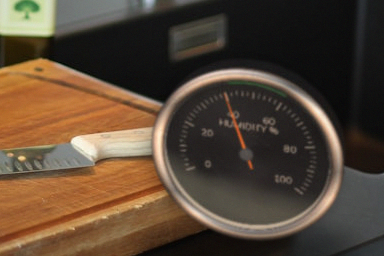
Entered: 40 %
